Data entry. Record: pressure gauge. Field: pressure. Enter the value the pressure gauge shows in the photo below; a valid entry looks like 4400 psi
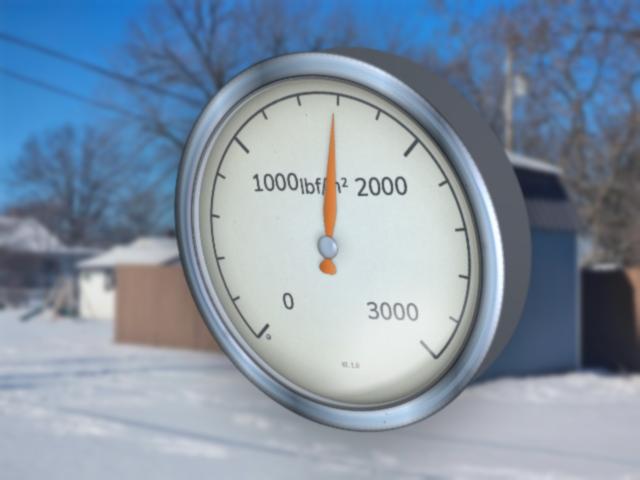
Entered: 1600 psi
